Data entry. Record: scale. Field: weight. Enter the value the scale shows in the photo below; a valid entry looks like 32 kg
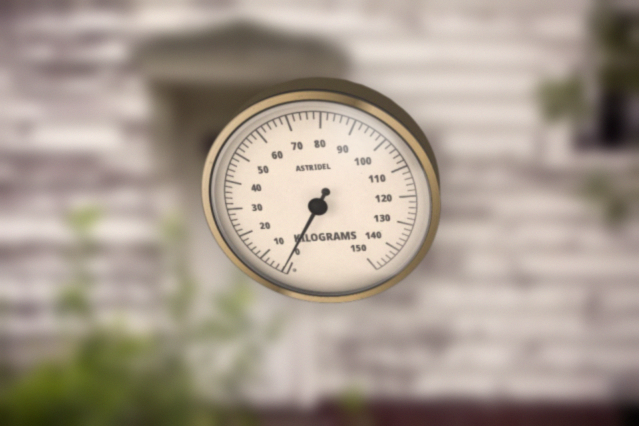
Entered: 2 kg
